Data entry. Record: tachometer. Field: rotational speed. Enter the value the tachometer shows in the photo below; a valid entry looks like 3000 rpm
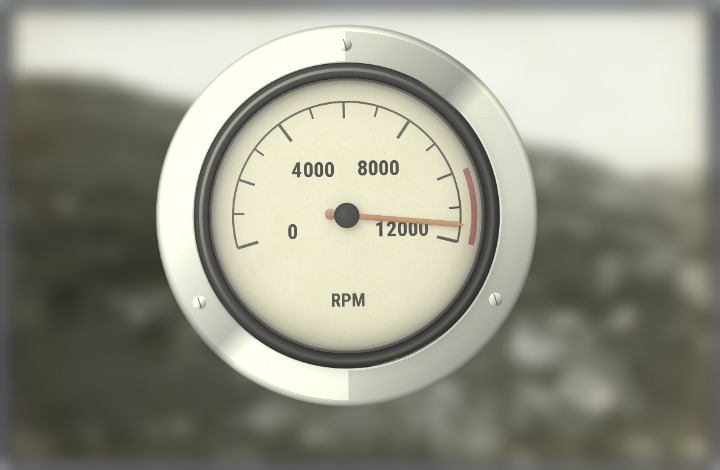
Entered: 11500 rpm
